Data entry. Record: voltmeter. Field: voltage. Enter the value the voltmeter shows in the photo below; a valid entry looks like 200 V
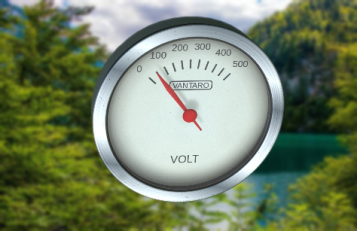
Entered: 50 V
